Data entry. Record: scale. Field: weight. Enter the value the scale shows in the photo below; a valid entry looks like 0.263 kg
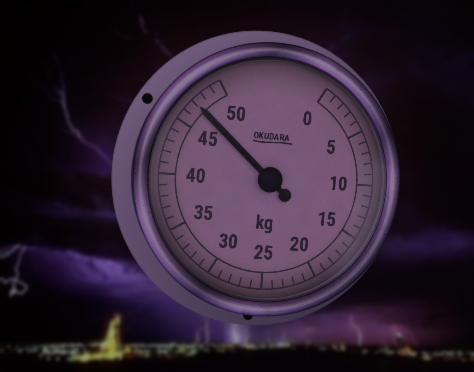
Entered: 47 kg
